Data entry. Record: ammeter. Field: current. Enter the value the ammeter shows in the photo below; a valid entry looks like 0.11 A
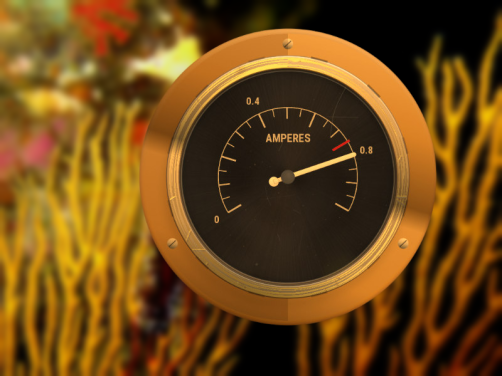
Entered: 0.8 A
